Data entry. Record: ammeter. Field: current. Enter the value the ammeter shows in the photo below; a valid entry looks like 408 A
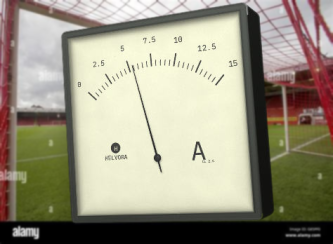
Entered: 5.5 A
